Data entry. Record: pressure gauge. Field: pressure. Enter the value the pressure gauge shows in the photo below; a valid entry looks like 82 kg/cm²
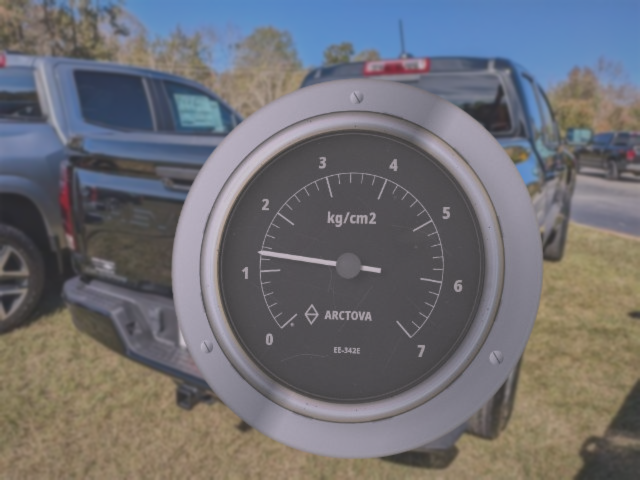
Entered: 1.3 kg/cm²
